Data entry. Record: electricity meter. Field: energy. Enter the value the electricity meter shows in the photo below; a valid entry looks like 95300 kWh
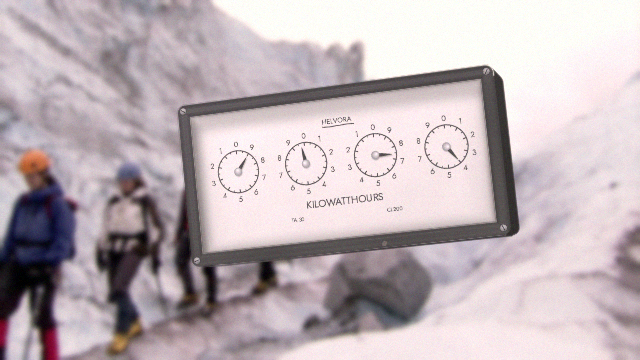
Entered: 8974 kWh
